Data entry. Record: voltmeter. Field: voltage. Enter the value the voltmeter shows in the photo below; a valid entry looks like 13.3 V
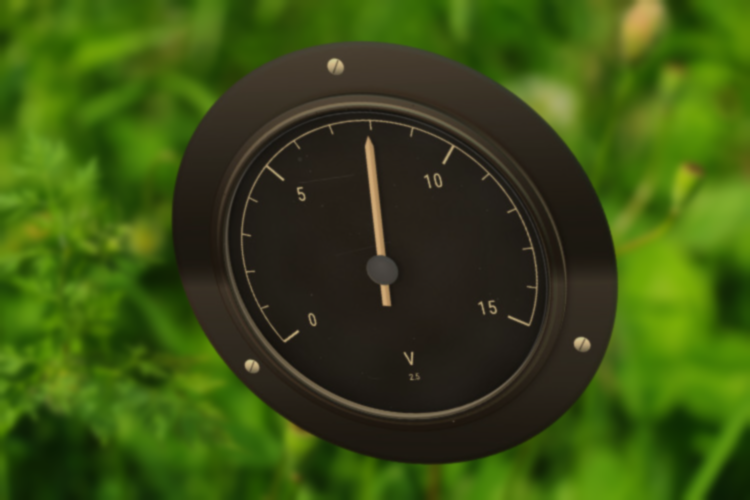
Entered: 8 V
